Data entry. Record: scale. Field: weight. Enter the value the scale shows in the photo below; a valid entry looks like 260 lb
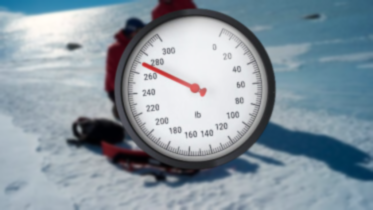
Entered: 270 lb
